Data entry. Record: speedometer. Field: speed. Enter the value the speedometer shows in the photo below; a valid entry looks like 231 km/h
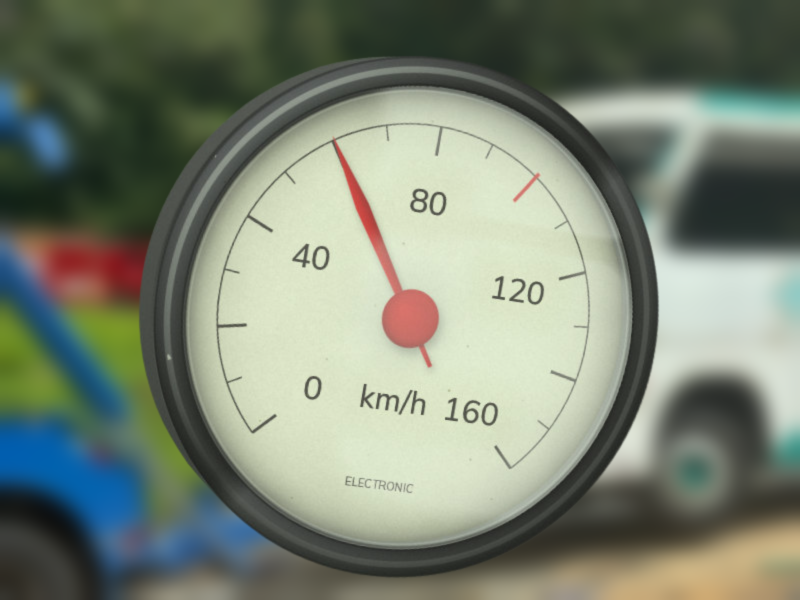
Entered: 60 km/h
